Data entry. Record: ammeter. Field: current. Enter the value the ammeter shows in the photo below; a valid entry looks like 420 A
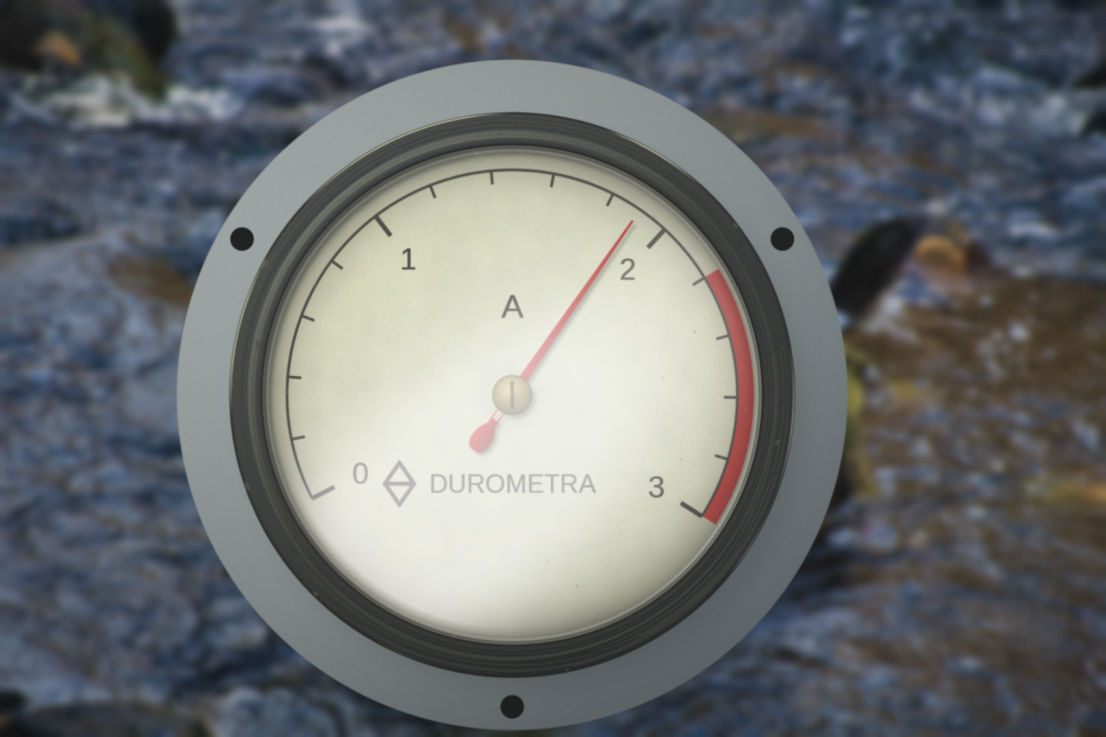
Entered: 1.9 A
